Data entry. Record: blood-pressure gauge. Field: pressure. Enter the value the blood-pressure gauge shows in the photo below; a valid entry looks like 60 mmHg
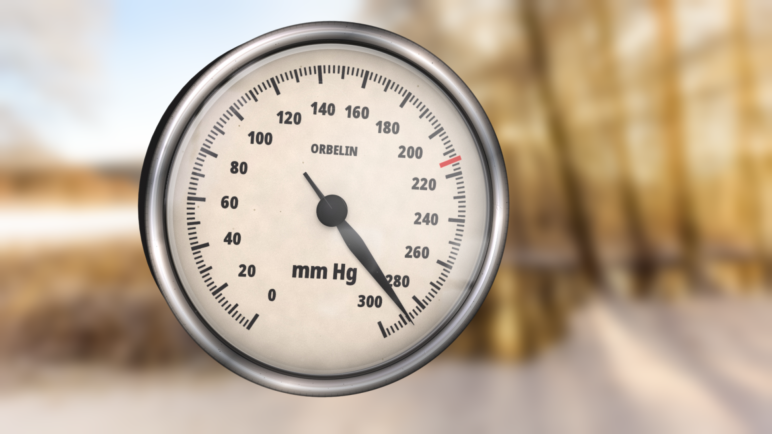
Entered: 288 mmHg
